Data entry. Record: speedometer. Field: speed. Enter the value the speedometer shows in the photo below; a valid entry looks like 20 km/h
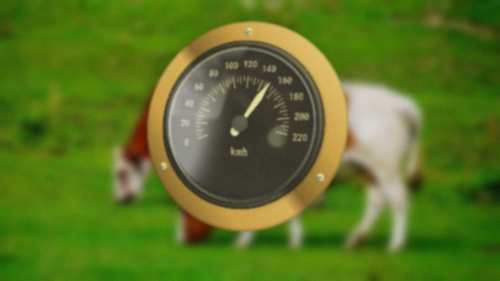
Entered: 150 km/h
